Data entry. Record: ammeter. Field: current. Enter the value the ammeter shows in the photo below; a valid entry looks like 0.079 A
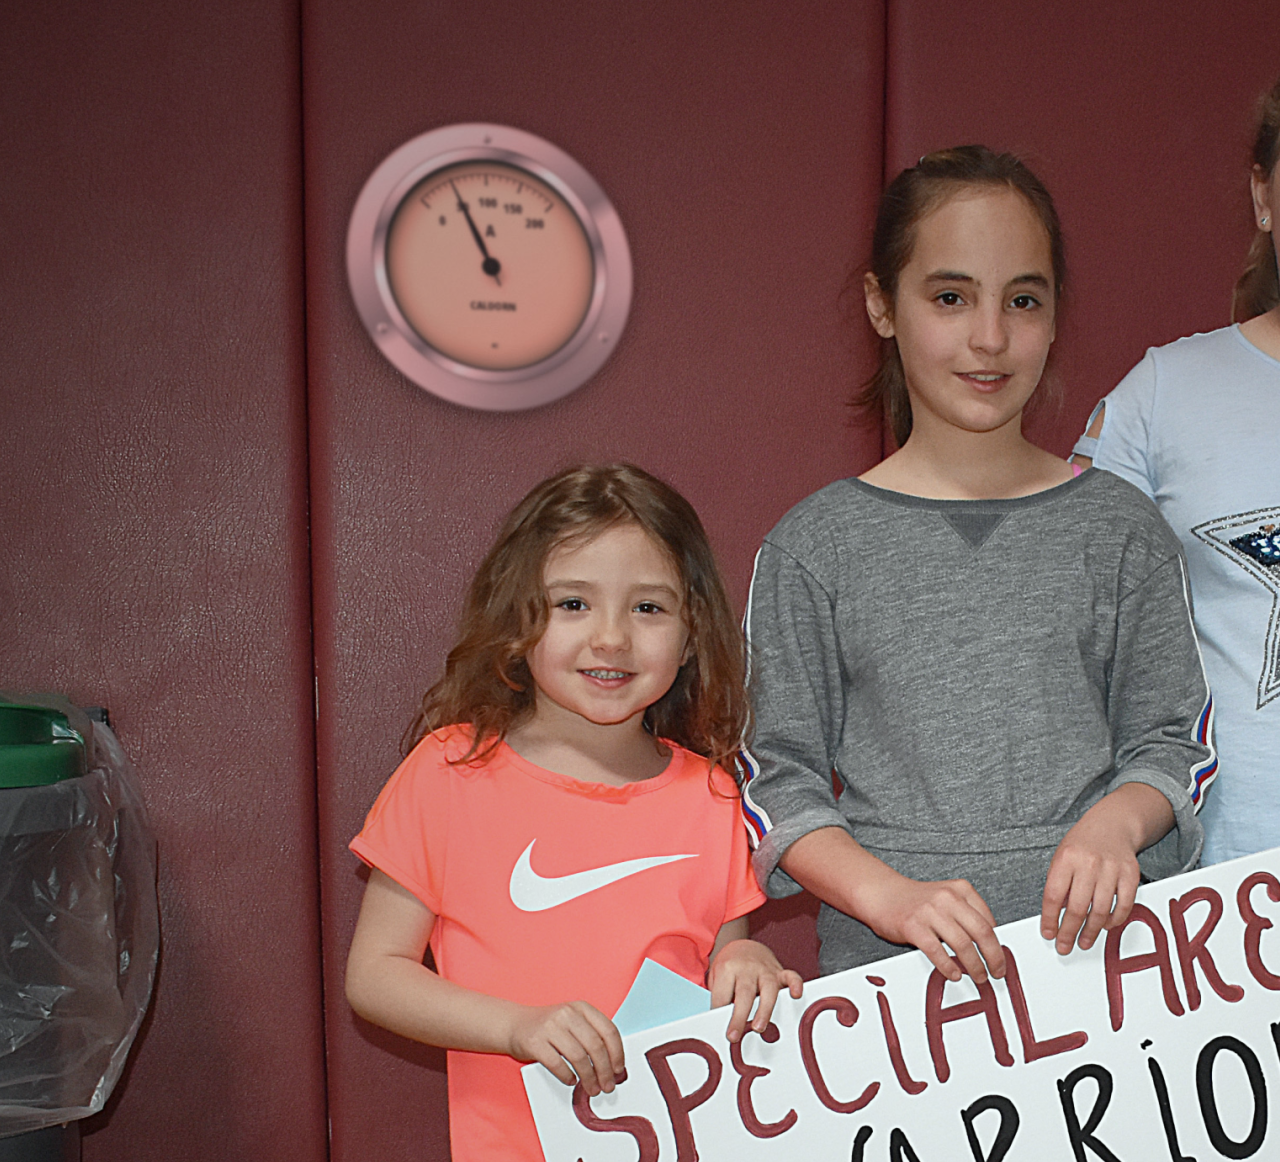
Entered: 50 A
